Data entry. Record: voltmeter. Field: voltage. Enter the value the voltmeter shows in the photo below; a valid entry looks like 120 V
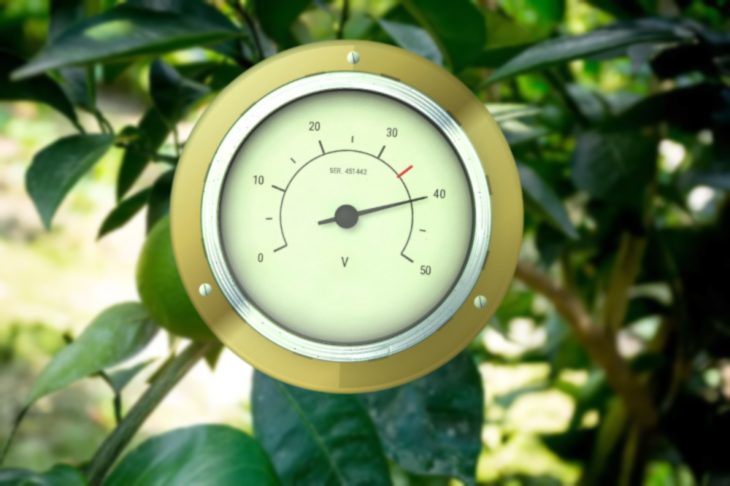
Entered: 40 V
